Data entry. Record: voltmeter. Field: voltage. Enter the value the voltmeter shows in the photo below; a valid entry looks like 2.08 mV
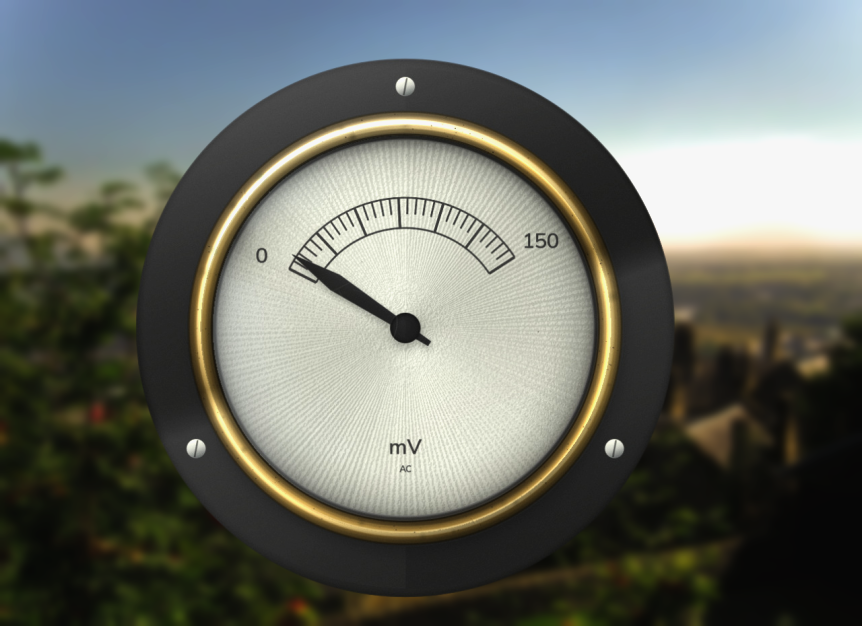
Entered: 7.5 mV
